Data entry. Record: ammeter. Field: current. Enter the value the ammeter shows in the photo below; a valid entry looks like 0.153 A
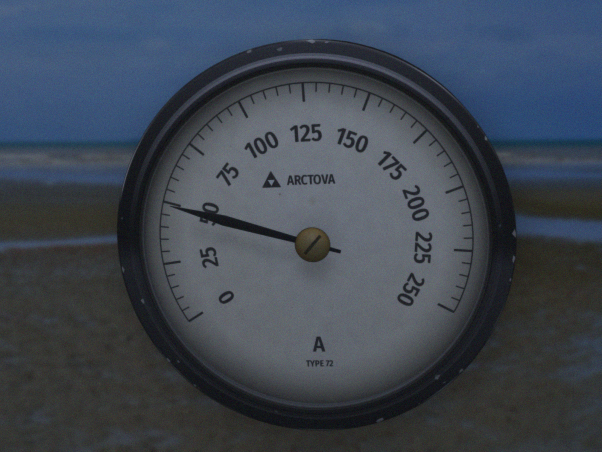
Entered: 50 A
